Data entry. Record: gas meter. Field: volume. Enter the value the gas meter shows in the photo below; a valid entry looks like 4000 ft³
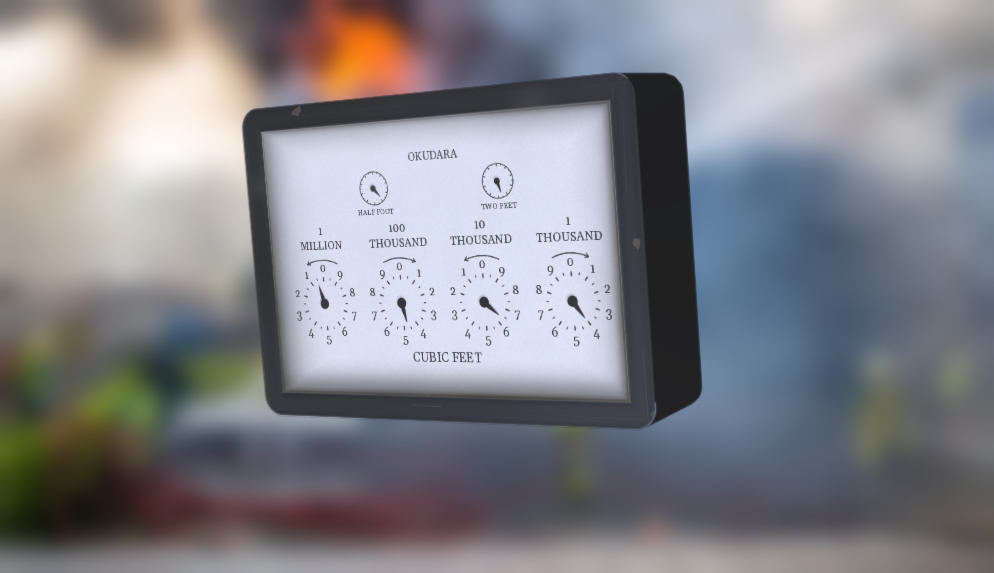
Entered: 46400 ft³
